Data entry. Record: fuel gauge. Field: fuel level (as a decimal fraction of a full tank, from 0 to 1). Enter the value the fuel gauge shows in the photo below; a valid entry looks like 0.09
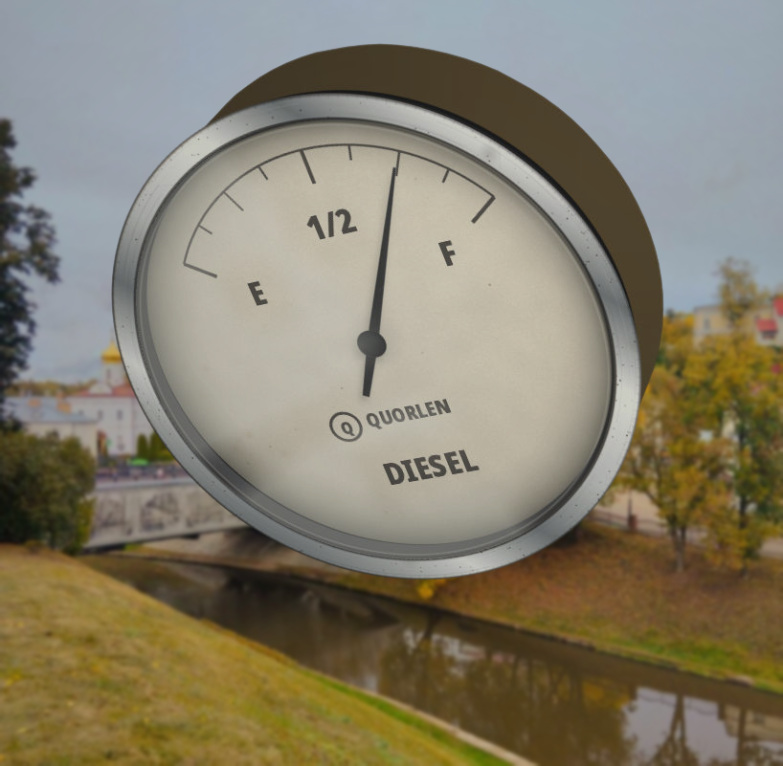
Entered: 0.75
